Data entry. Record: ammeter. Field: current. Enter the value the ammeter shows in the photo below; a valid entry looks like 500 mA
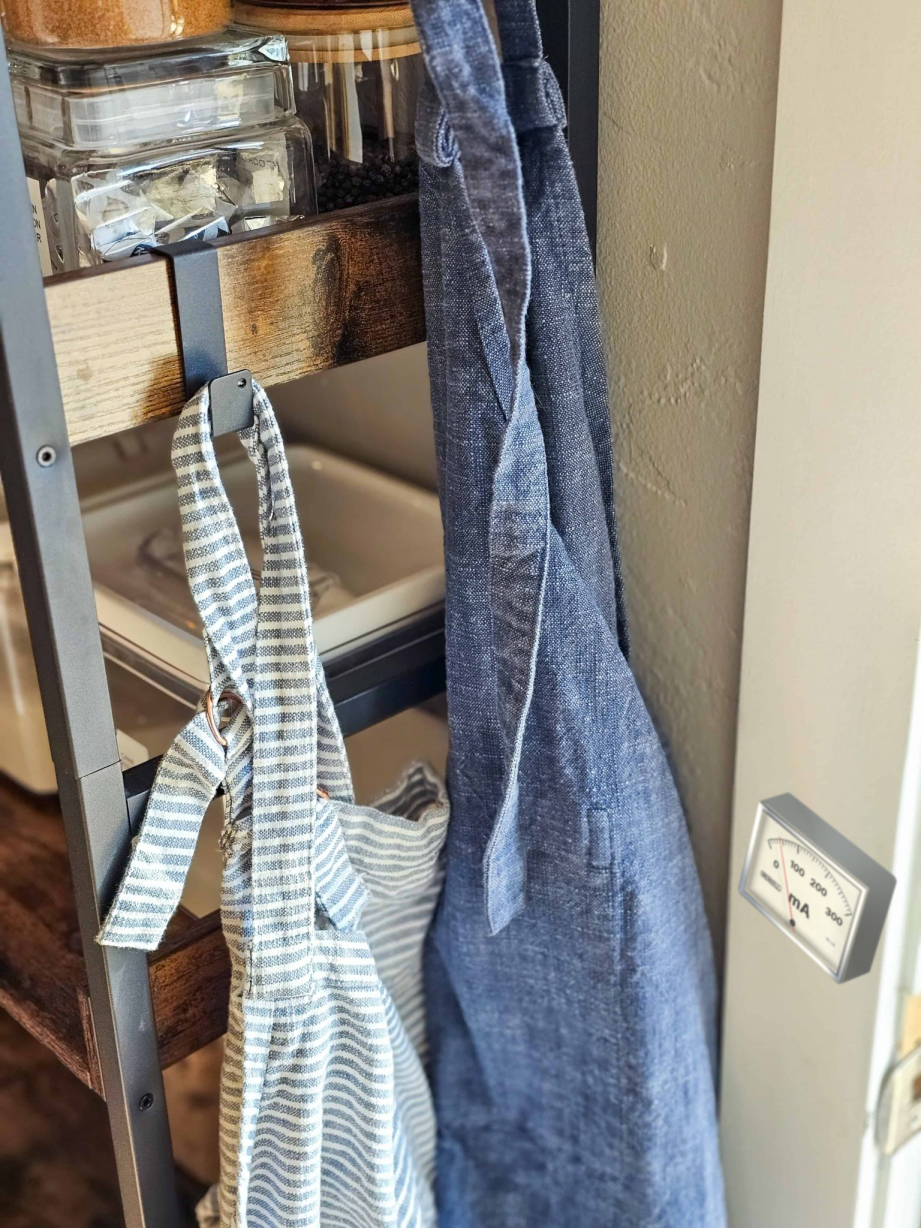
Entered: 50 mA
